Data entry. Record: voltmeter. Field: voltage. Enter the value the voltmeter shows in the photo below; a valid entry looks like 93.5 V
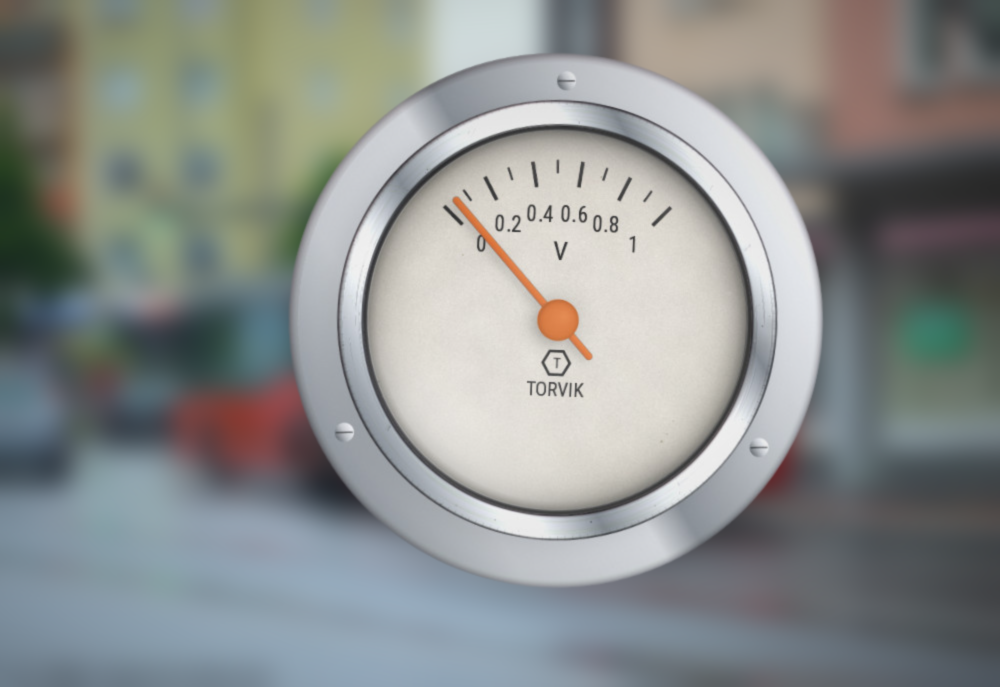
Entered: 0.05 V
